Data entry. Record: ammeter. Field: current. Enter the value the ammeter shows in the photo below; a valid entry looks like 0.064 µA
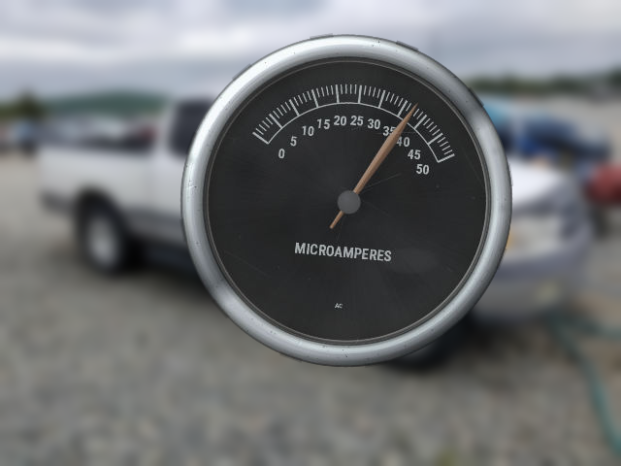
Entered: 37 µA
